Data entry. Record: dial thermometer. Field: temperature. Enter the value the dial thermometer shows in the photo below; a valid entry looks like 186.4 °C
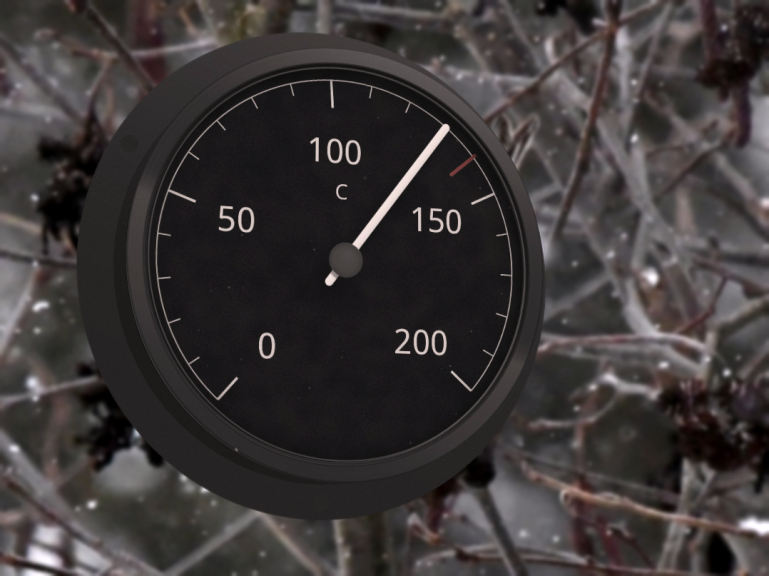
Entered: 130 °C
